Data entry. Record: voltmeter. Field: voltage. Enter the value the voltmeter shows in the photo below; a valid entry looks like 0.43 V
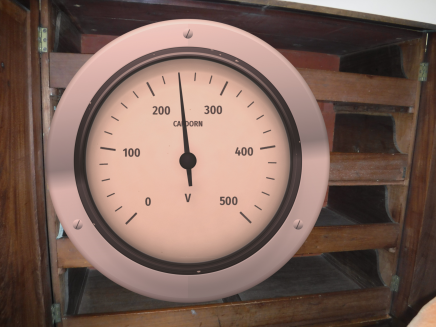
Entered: 240 V
